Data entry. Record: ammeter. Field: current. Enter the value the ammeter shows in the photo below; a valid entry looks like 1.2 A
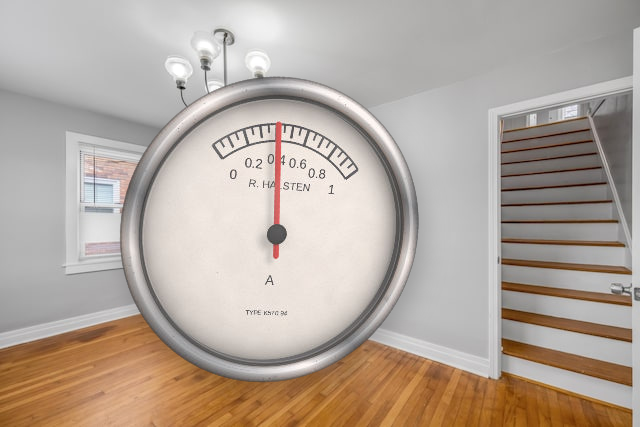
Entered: 0.4 A
